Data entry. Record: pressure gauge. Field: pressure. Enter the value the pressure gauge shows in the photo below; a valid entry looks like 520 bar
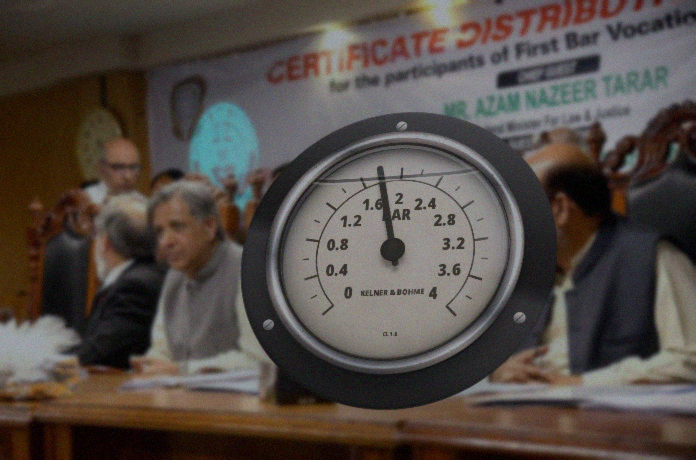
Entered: 1.8 bar
